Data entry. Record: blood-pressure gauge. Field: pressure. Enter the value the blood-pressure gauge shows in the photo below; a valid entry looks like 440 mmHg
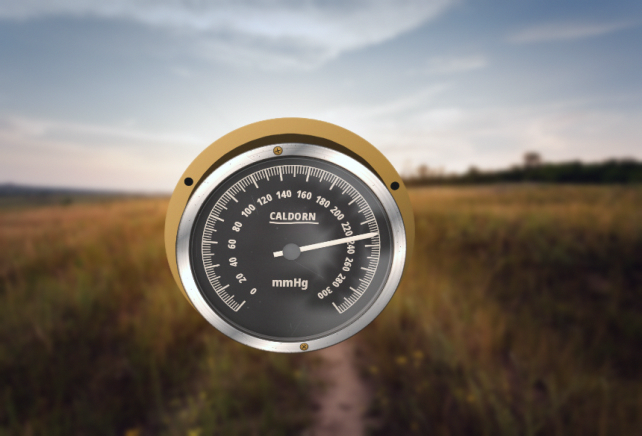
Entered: 230 mmHg
